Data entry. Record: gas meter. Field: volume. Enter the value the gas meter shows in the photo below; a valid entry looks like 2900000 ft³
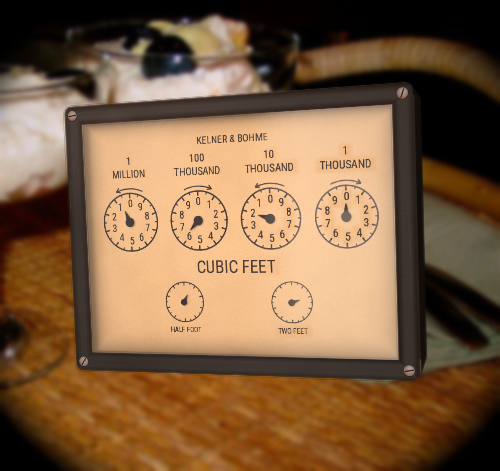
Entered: 62000 ft³
